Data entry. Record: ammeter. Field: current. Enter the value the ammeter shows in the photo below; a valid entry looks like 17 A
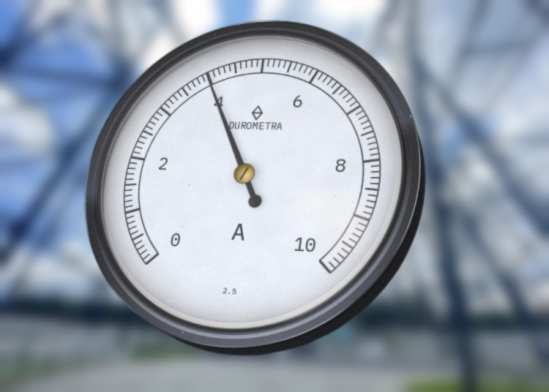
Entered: 4 A
